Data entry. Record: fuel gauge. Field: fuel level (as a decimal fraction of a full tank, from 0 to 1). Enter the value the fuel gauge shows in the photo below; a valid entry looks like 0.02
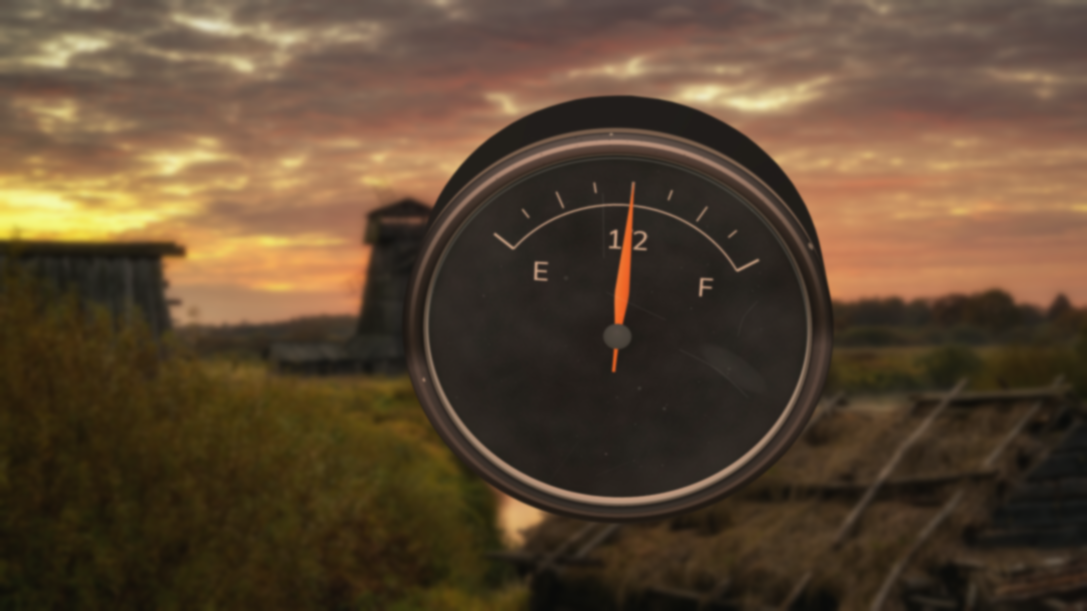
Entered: 0.5
